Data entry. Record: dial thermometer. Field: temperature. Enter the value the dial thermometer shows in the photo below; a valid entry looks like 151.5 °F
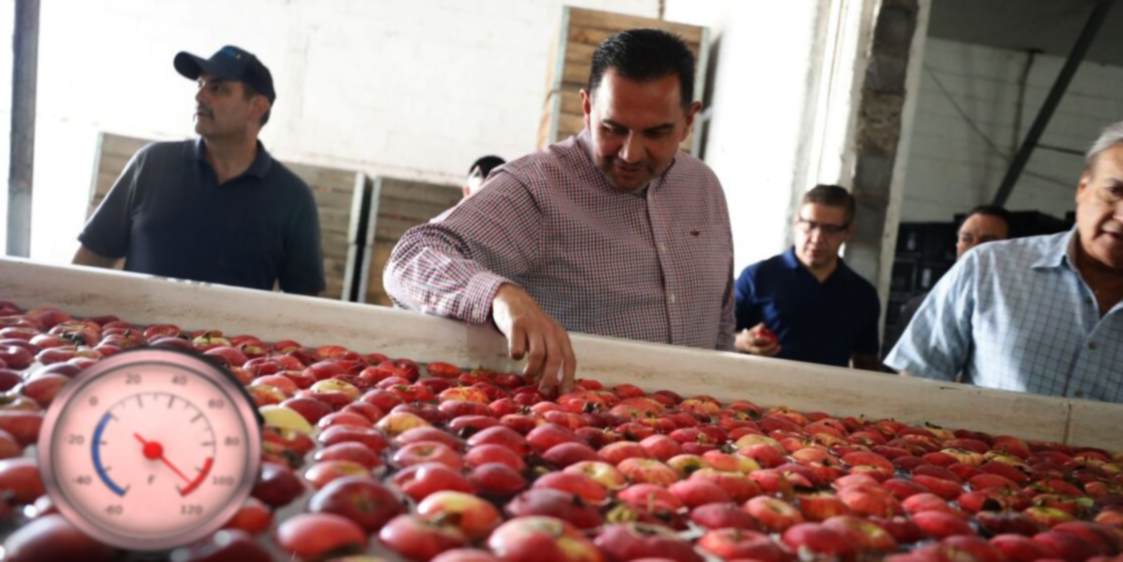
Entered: 110 °F
